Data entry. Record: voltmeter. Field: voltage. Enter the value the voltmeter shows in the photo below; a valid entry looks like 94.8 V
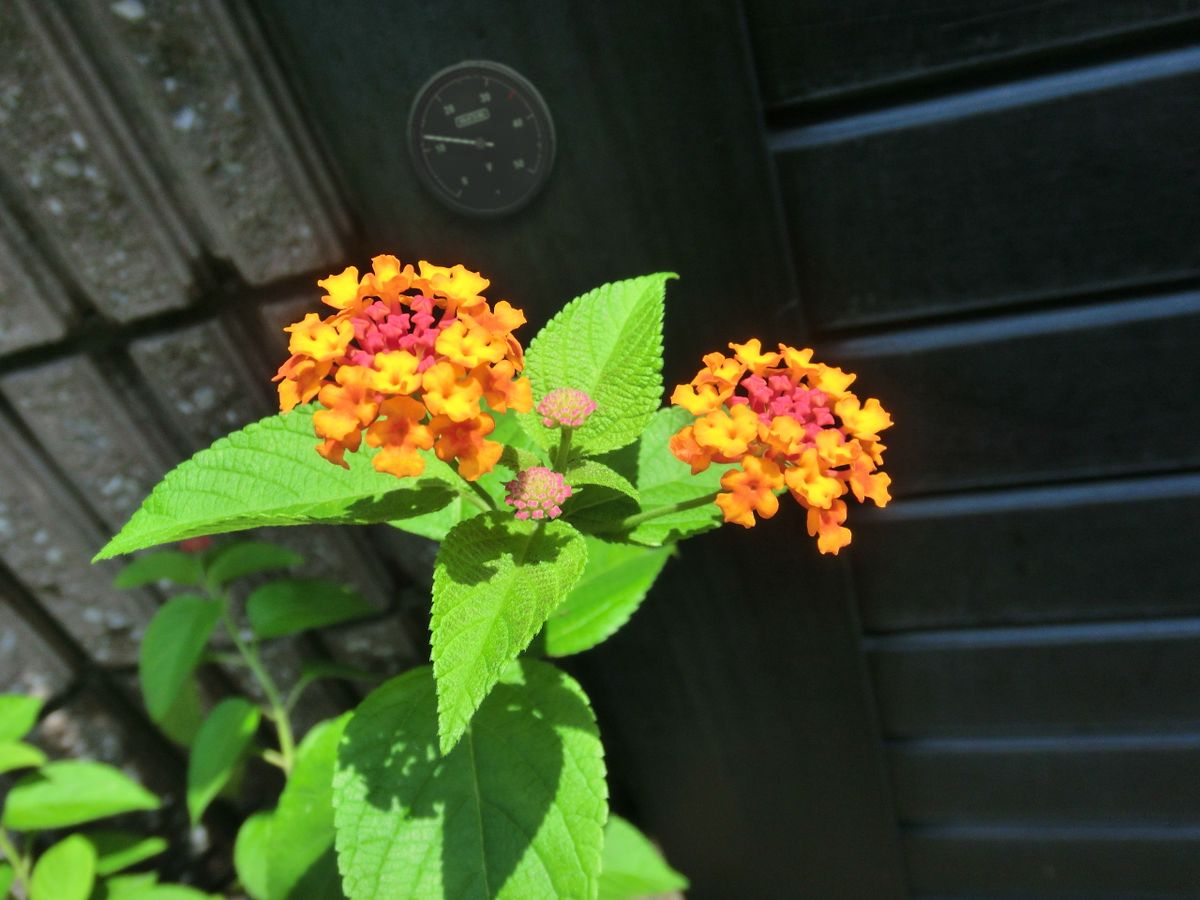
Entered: 12.5 V
